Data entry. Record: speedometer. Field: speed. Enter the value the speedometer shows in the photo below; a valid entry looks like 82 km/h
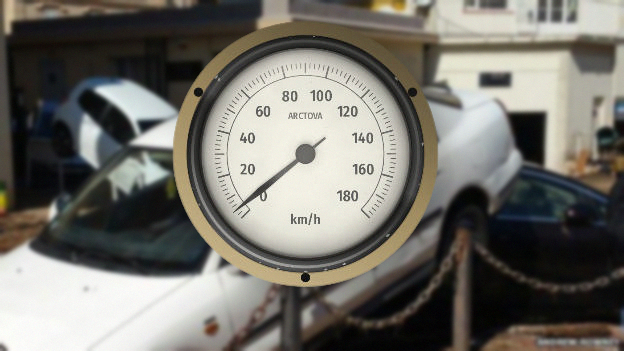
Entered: 4 km/h
